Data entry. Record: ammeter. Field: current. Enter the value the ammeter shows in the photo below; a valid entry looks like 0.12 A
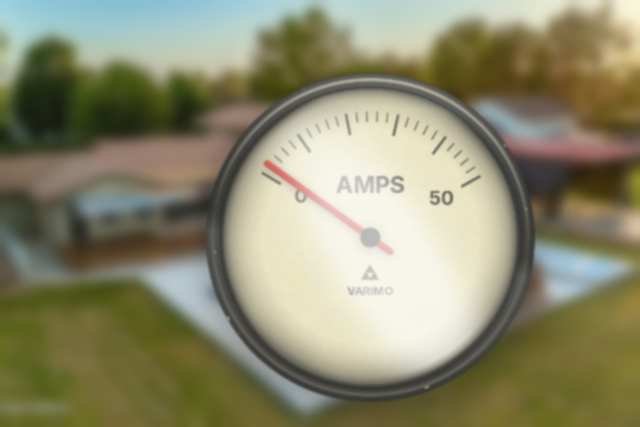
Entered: 2 A
